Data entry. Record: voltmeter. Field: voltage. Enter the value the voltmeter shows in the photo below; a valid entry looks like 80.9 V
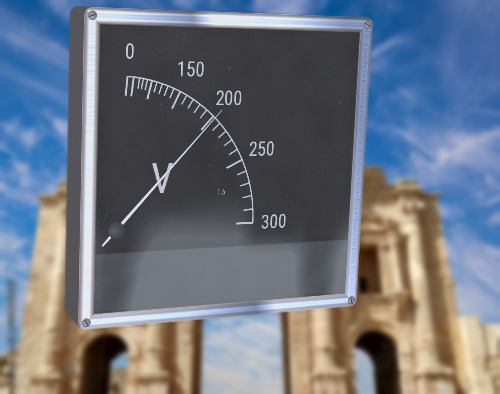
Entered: 200 V
